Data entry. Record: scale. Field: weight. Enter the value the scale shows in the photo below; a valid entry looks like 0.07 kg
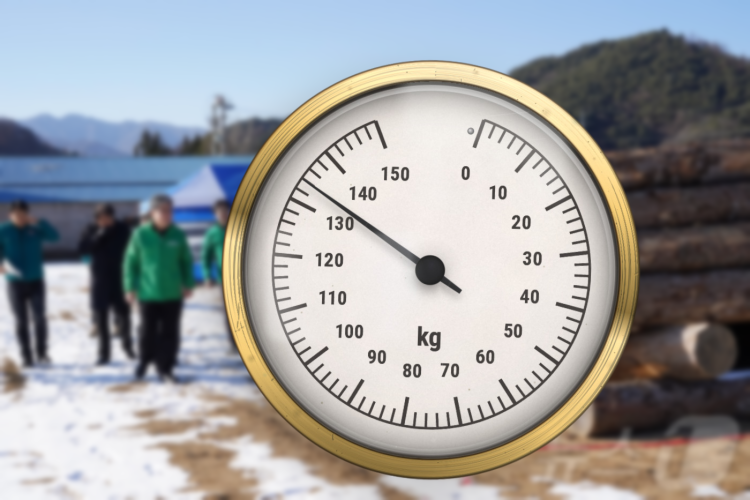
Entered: 134 kg
